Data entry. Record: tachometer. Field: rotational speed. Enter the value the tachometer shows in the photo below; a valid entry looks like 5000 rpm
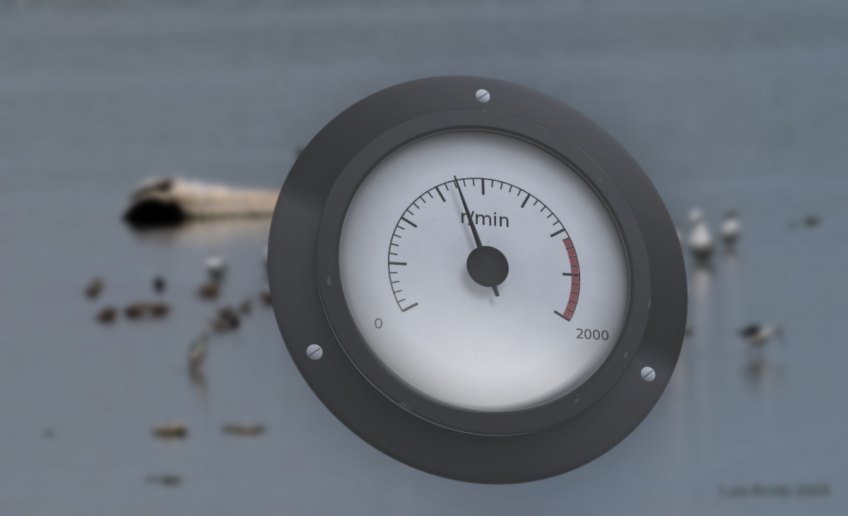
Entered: 850 rpm
